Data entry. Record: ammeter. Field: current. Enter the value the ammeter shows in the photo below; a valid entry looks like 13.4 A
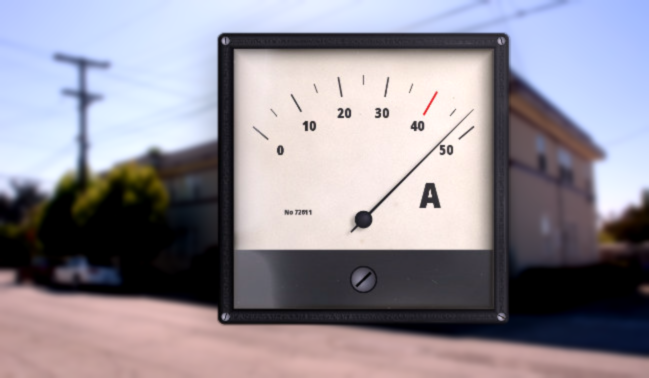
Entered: 47.5 A
